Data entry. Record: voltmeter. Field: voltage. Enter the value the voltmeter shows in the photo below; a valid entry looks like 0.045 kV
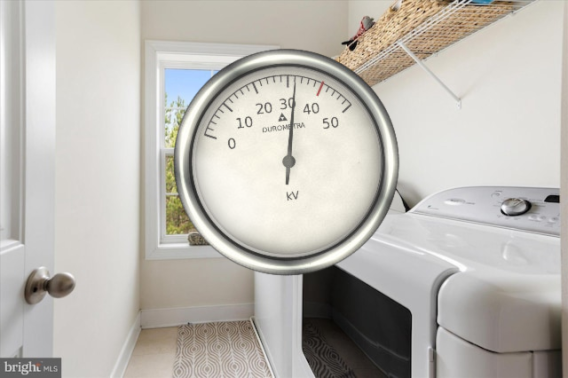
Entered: 32 kV
